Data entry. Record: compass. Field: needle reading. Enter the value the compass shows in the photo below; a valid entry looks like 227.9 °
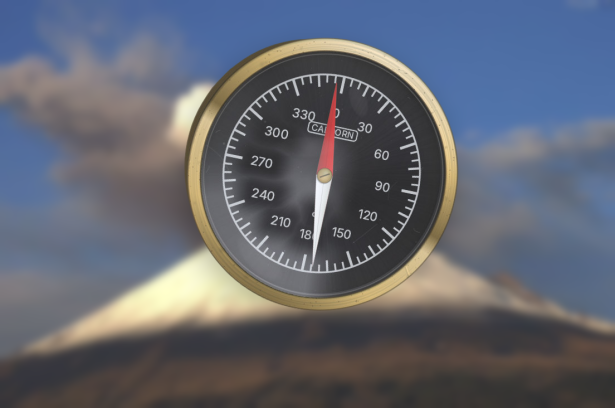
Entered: 355 °
